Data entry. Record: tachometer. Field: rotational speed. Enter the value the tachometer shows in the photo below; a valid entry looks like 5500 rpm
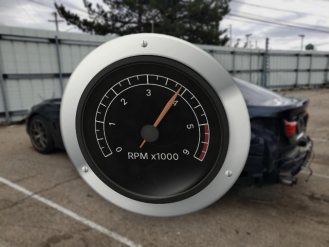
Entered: 3875 rpm
